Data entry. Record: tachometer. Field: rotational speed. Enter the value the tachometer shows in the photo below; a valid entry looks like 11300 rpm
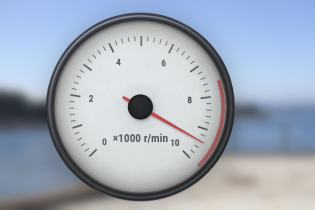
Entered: 9400 rpm
